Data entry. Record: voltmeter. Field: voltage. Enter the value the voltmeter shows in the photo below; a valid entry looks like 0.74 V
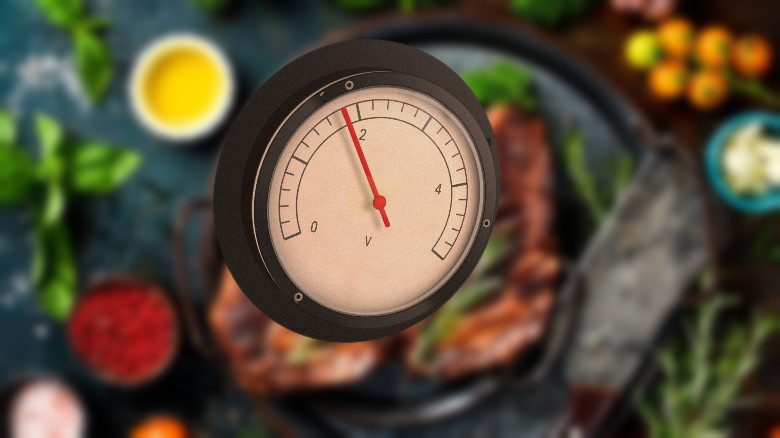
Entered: 1.8 V
